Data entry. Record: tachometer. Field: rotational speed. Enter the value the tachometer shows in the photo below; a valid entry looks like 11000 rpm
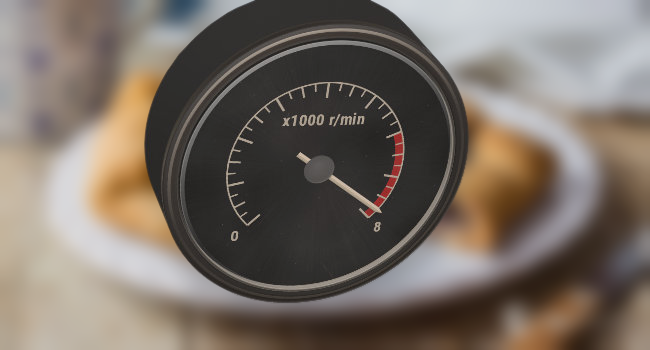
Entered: 7750 rpm
